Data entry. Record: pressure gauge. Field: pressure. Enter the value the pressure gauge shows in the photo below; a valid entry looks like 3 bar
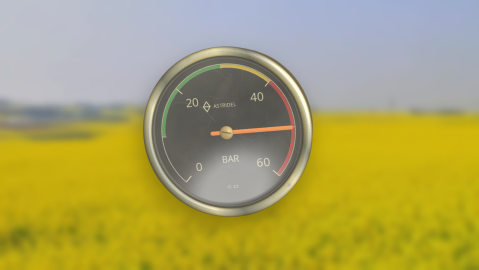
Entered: 50 bar
